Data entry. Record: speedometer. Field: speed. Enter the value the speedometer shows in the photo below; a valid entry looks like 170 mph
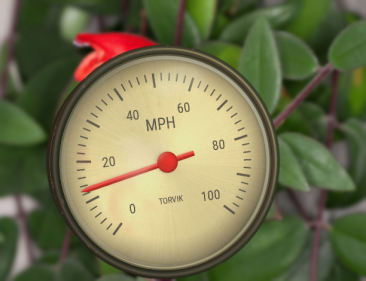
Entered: 13 mph
